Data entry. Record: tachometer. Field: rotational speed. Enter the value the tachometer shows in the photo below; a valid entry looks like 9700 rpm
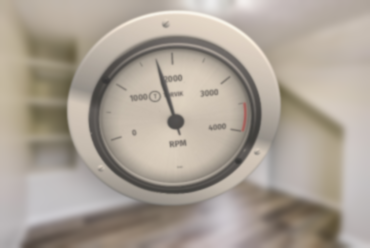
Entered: 1750 rpm
